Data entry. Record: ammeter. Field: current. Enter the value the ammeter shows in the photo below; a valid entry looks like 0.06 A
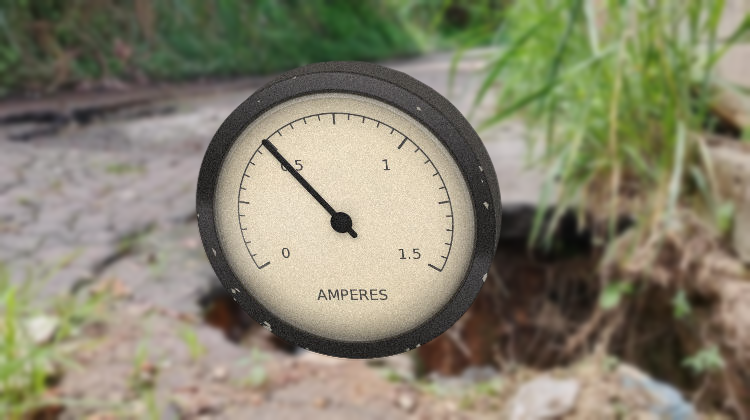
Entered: 0.5 A
